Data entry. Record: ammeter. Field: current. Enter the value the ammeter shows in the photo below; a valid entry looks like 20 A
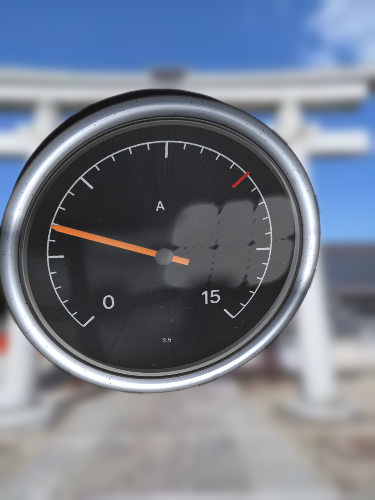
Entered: 3.5 A
